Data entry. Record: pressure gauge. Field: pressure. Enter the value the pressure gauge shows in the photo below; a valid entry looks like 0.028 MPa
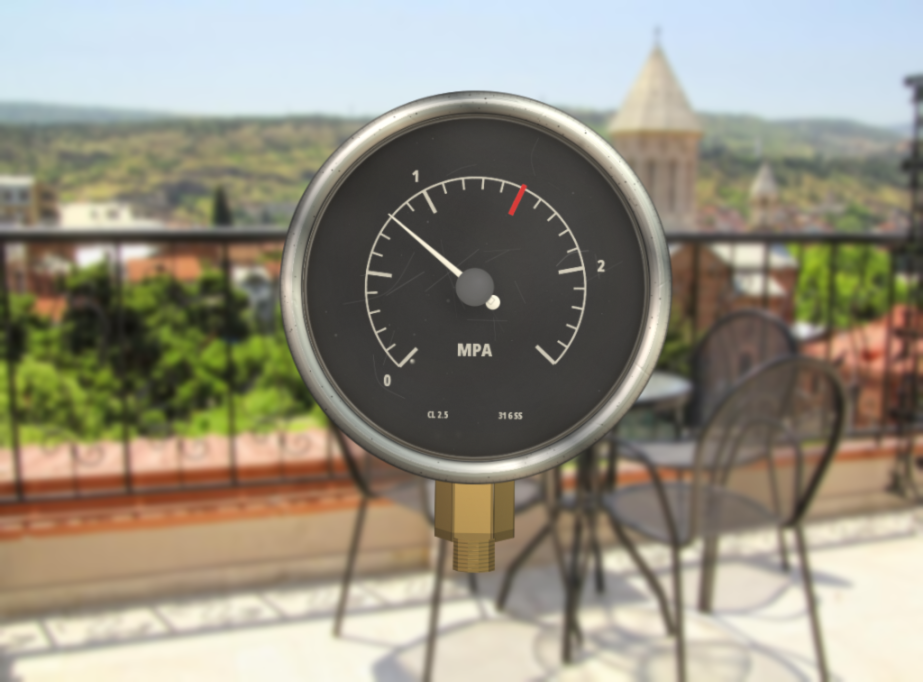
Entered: 0.8 MPa
